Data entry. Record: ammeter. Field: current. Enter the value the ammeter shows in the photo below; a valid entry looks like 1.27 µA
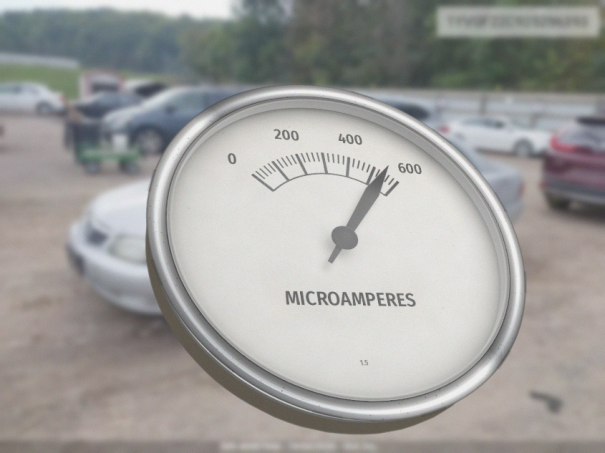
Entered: 540 µA
